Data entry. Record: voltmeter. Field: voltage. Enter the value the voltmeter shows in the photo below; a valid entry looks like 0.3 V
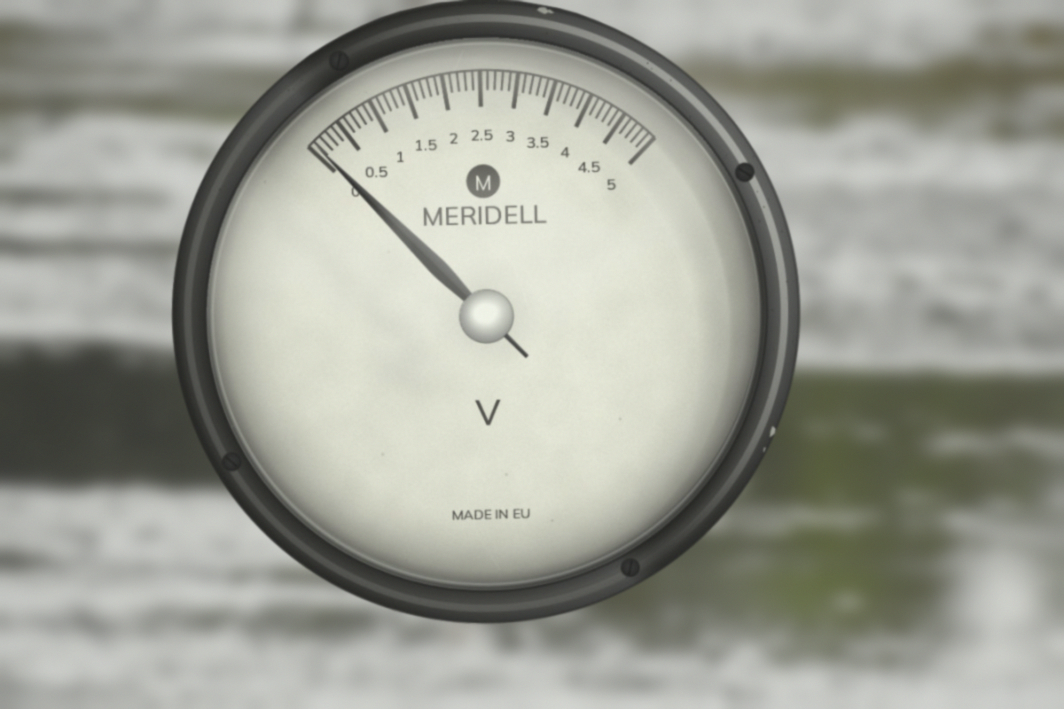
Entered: 0.1 V
